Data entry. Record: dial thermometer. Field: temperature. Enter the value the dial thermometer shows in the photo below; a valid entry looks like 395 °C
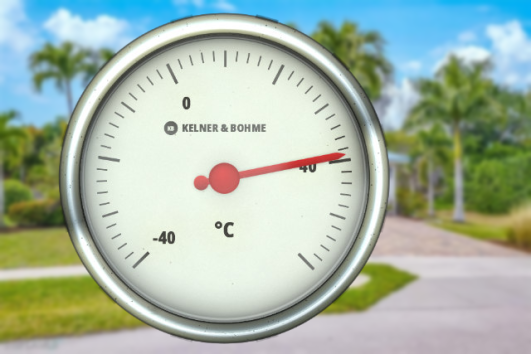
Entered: 39 °C
